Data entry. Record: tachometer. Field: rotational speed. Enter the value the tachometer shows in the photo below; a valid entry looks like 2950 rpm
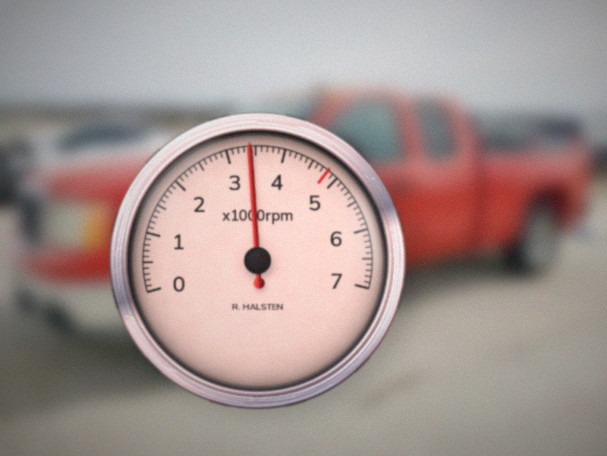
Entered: 3400 rpm
